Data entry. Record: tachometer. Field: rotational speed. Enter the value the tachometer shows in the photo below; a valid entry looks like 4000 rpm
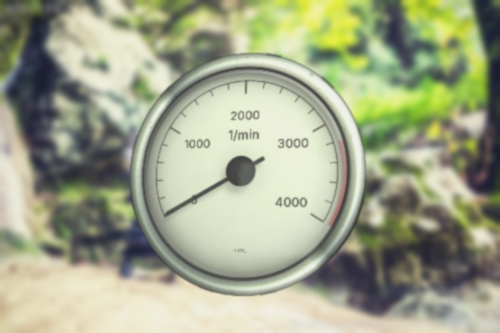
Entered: 0 rpm
